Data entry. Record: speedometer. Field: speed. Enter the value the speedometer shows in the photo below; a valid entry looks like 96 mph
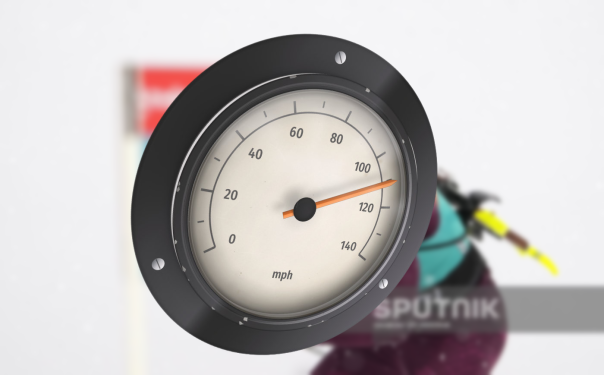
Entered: 110 mph
